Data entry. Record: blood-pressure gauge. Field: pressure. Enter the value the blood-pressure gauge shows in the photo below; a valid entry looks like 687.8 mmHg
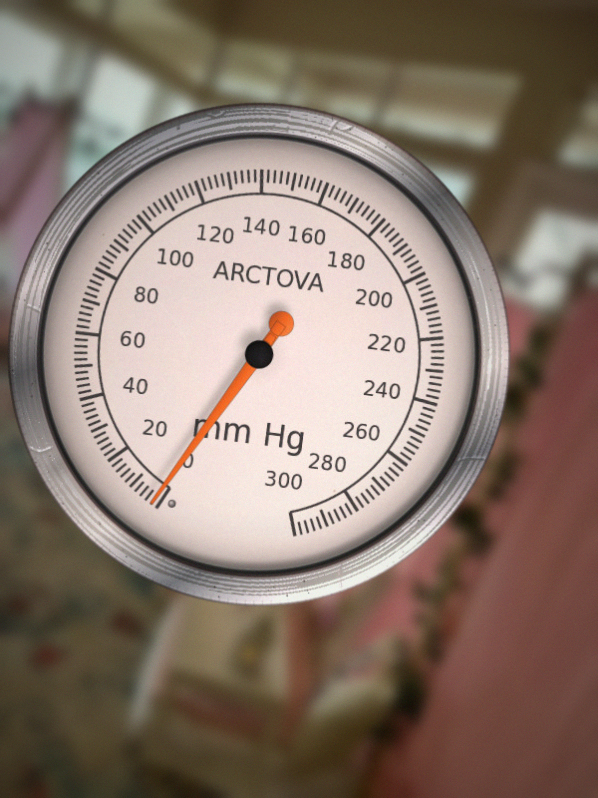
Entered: 2 mmHg
